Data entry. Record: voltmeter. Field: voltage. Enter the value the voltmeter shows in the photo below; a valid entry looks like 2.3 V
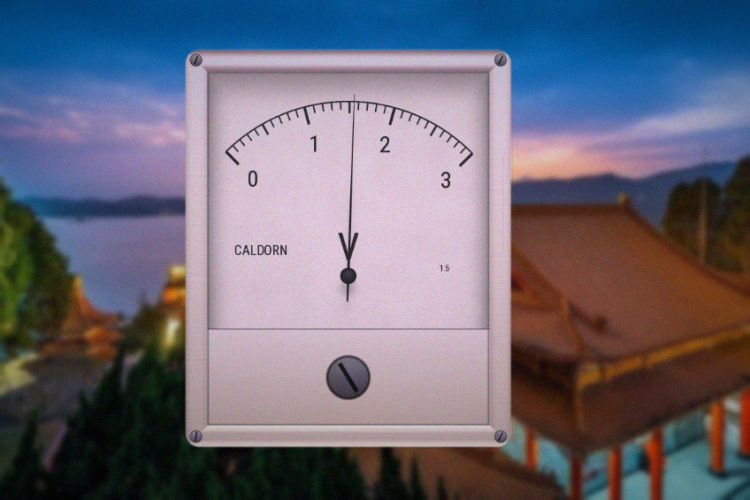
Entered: 1.55 V
